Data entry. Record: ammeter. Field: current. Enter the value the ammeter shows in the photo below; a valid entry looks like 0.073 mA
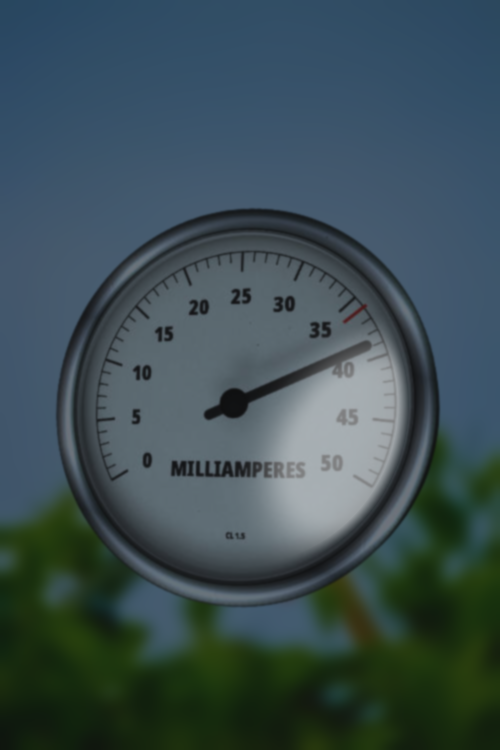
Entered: 39 mA
